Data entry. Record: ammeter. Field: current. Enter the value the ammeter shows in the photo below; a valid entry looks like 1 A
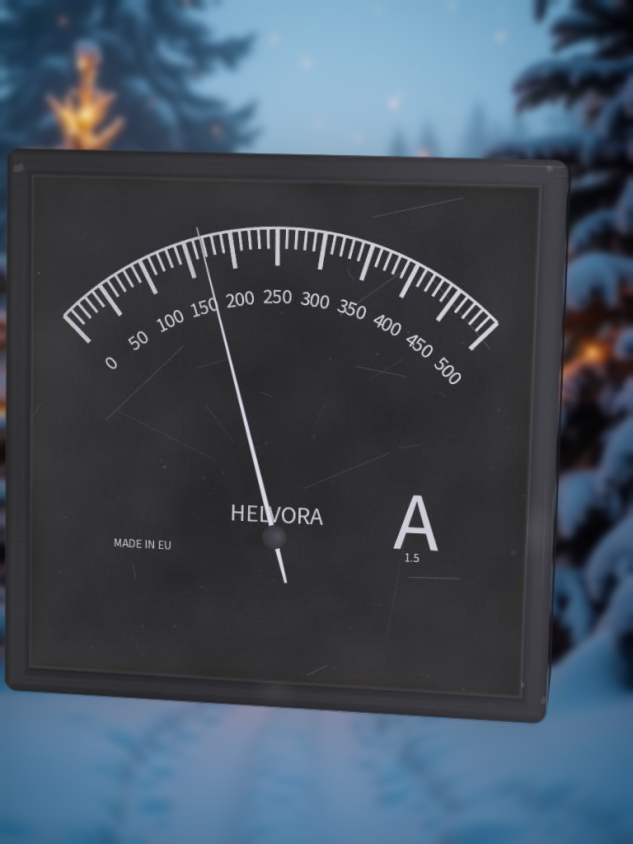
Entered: 170 A
